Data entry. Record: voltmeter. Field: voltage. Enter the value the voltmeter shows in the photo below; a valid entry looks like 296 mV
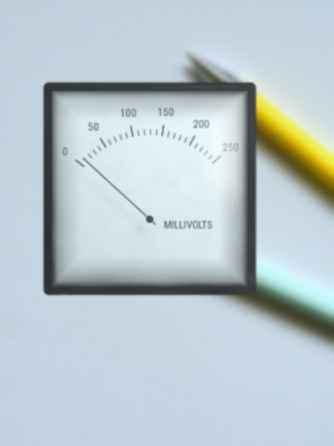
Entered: 10 mV
